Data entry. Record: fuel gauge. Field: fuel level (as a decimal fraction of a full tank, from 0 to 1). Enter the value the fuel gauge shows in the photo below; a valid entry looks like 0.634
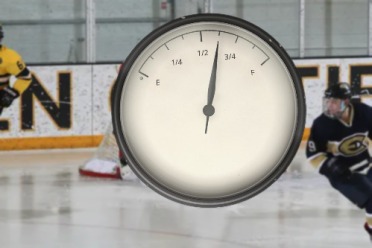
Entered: 0.625
